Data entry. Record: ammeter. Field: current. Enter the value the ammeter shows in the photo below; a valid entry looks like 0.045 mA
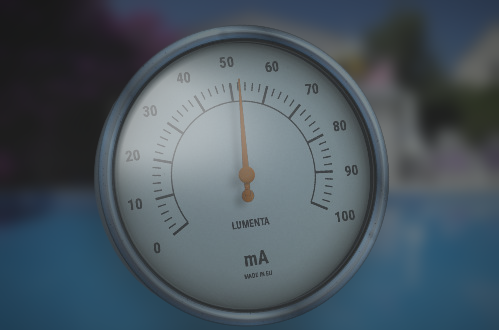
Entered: 52 mA
